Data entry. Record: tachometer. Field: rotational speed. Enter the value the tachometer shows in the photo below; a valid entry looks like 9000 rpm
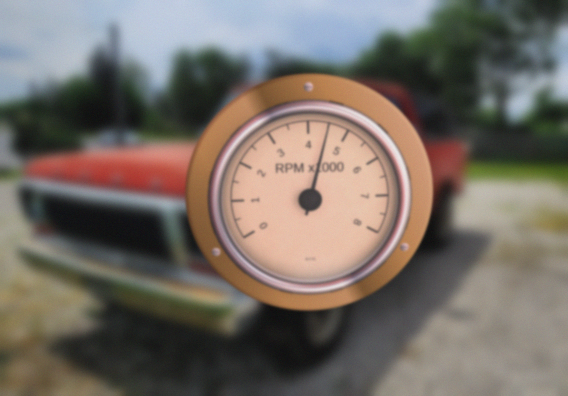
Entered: 4500 rpm
